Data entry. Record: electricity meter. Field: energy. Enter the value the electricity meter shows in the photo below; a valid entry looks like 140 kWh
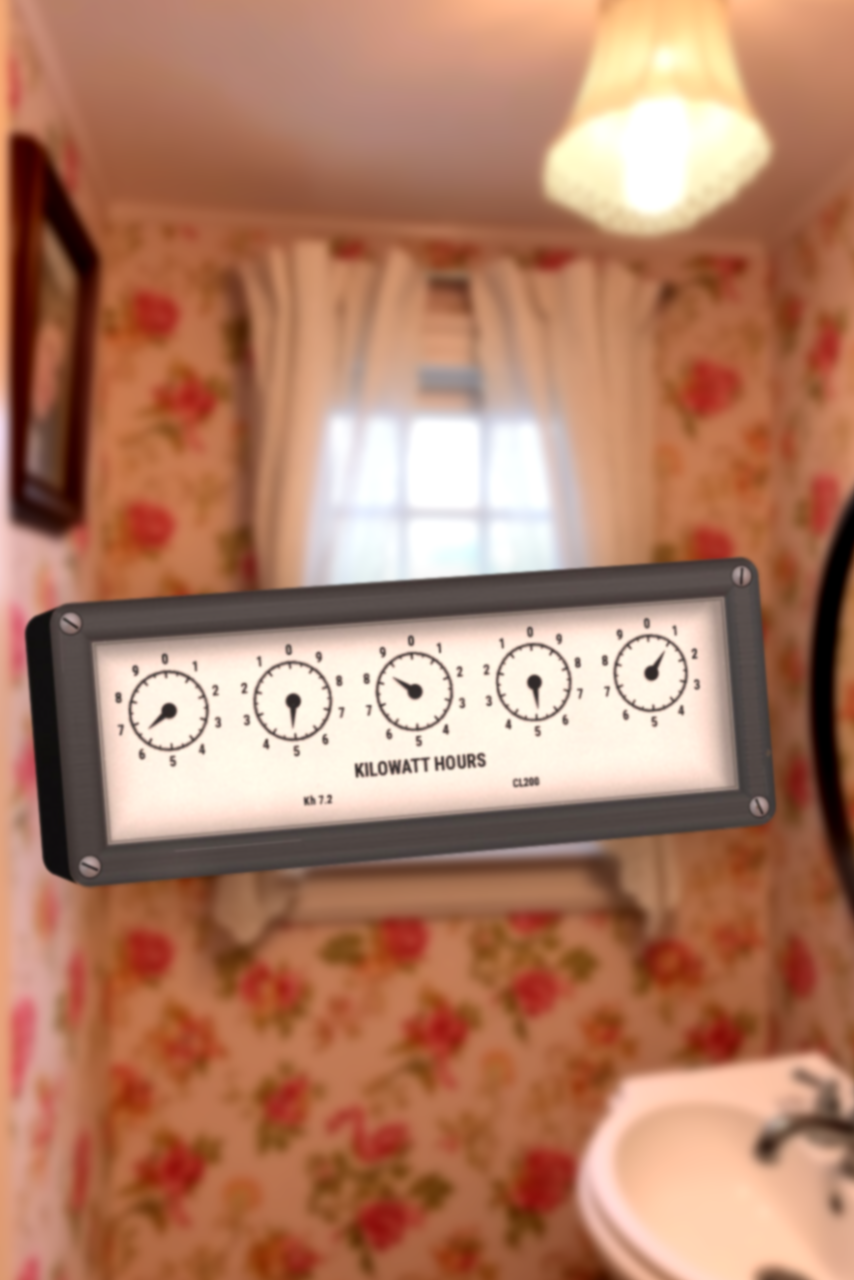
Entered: 64851 kWh
